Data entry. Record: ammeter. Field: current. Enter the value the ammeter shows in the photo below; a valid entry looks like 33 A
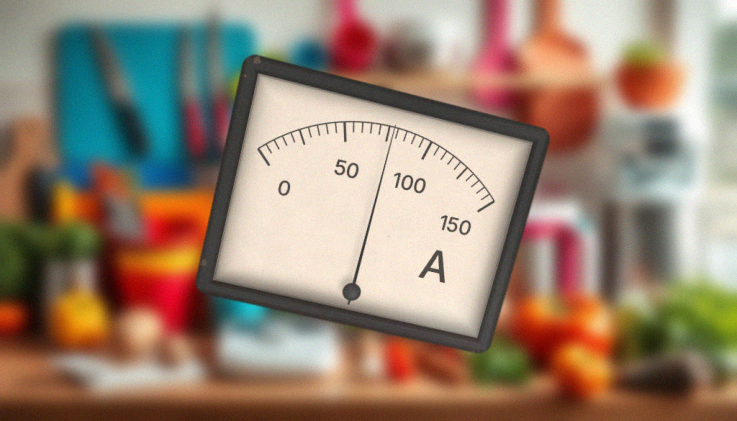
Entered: 77.5 A
